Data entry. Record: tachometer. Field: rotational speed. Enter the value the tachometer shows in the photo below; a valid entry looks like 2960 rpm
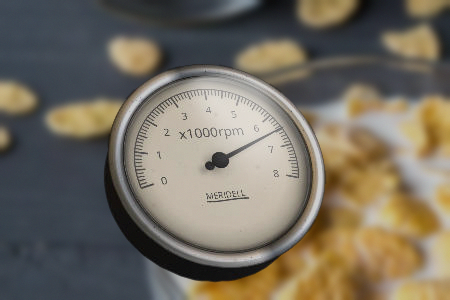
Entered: 6500 rpm
